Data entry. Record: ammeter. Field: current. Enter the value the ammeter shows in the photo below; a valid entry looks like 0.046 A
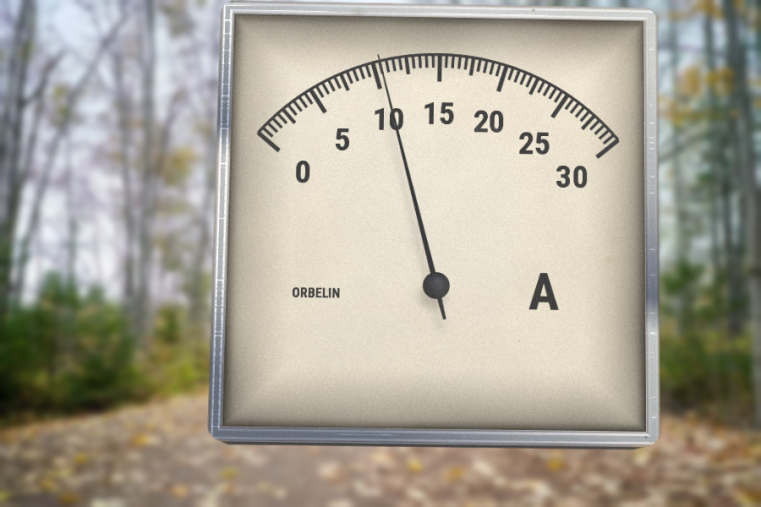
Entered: 10.5 A
